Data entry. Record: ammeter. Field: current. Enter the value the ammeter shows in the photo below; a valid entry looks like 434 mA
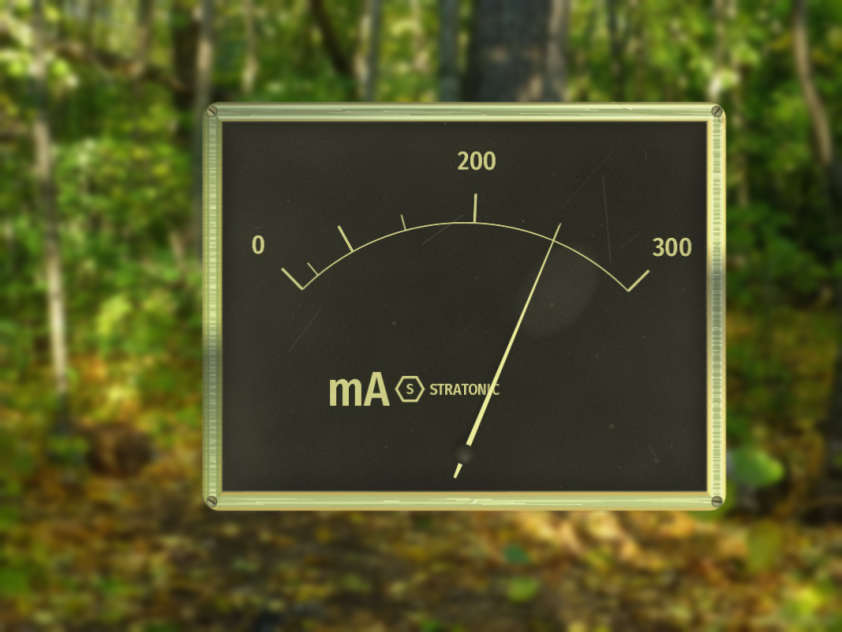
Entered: 250 mA
